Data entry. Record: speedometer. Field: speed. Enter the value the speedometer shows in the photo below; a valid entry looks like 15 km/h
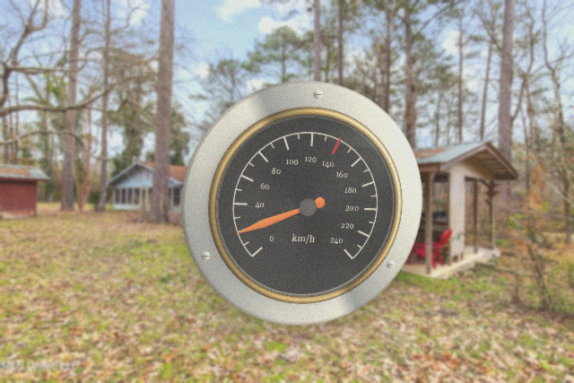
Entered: 20 km/h
